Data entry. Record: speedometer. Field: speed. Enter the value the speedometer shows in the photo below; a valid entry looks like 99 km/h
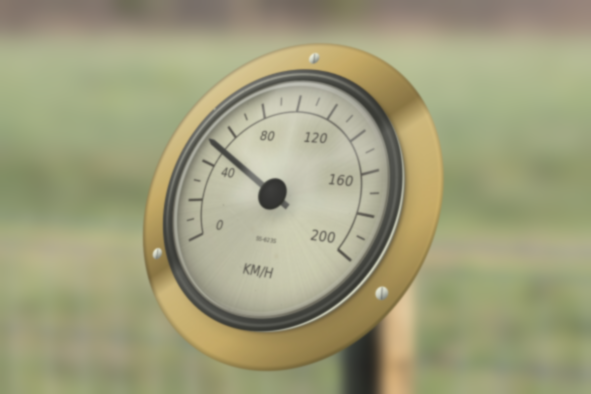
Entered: 50 km/h
